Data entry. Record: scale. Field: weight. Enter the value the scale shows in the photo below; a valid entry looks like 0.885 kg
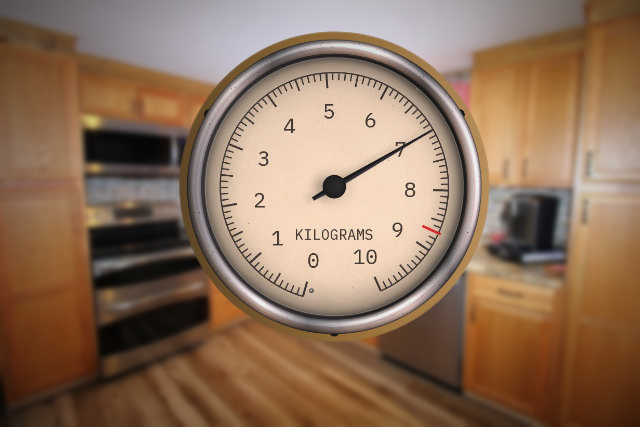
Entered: 7 kg
